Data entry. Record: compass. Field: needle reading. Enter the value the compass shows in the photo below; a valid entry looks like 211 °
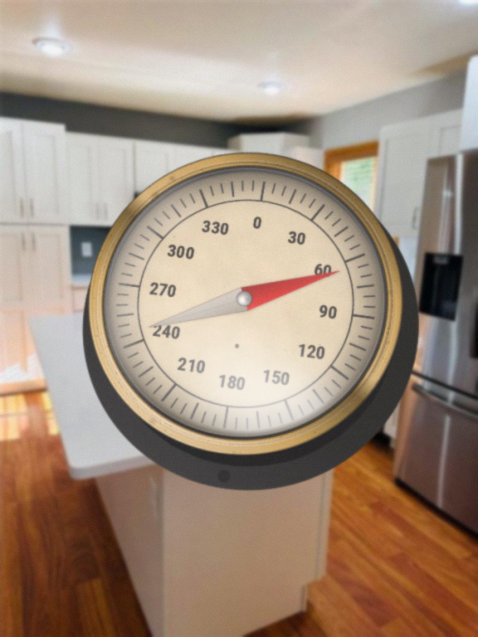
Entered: 65 °
